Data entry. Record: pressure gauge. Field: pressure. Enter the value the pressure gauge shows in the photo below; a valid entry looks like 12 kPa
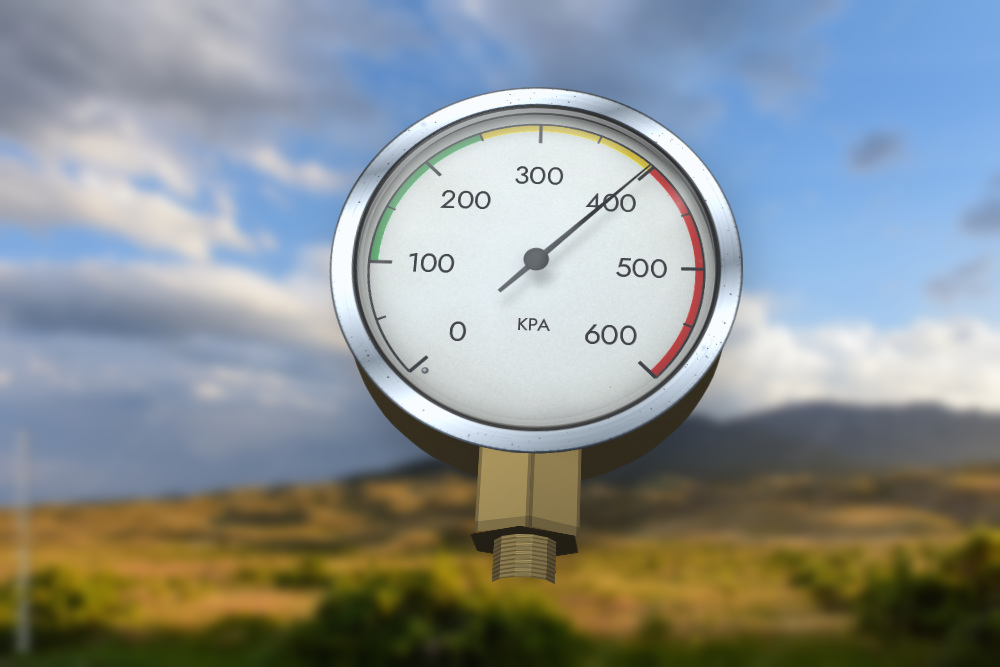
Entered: 400 kPa
